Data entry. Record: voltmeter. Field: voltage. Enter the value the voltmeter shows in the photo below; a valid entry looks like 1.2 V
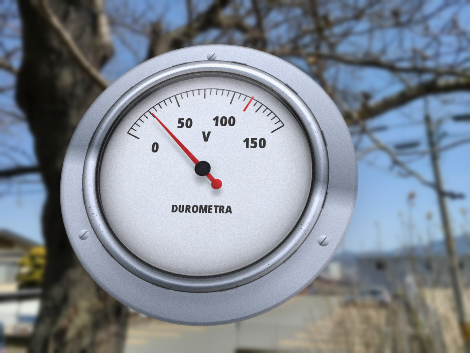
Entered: 25 V
